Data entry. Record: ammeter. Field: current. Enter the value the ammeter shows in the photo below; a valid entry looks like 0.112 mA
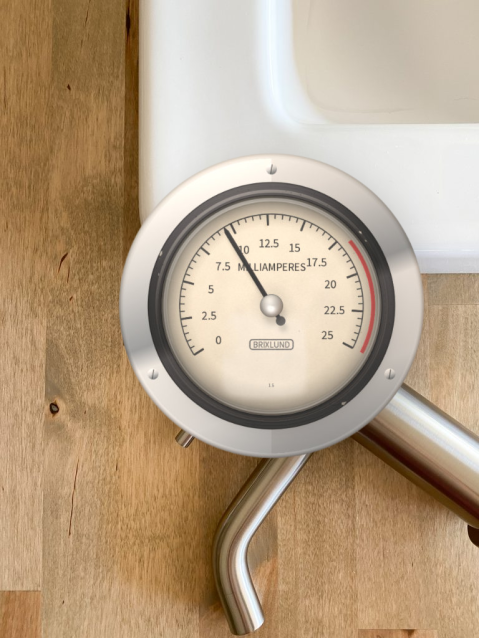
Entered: 9.5 mA
